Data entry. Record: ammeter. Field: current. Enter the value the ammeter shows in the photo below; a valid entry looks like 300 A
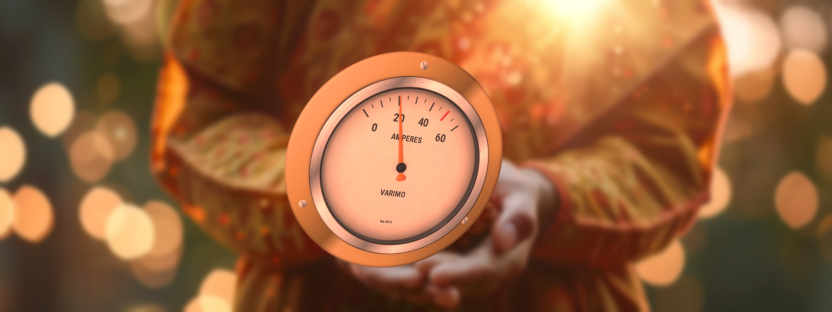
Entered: 20 A
